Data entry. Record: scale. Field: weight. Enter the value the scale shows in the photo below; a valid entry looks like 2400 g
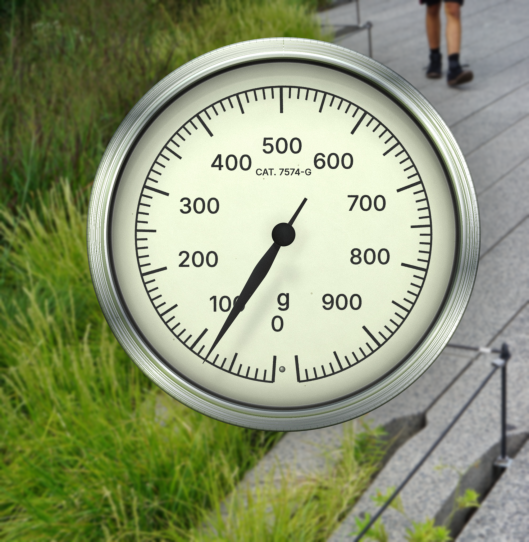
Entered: 80 g
